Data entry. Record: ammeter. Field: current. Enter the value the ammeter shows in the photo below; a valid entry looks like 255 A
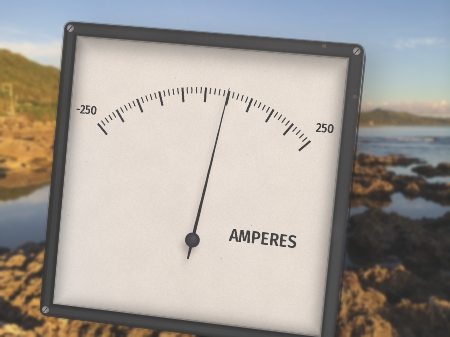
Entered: 50 A
